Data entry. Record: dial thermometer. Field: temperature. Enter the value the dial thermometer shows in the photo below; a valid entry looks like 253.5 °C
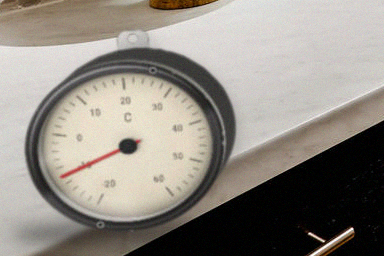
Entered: -10 °C
